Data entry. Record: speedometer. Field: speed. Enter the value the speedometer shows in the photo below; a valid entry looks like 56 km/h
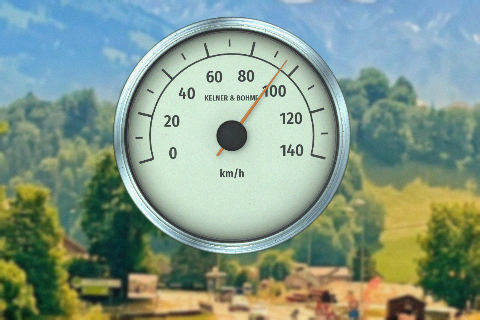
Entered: 95 km/h
